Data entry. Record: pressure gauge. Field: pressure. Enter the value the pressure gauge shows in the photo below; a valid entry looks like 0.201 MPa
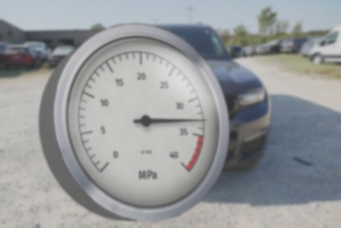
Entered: 33 MPa
